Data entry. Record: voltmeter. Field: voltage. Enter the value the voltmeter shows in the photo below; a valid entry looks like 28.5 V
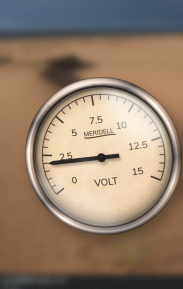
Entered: 2 V
